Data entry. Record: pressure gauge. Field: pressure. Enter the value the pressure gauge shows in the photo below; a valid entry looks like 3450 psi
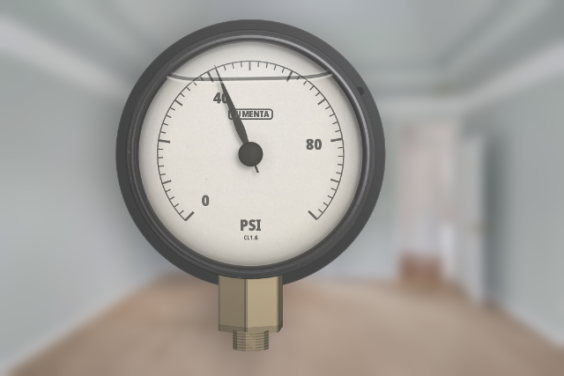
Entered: 42 psi
